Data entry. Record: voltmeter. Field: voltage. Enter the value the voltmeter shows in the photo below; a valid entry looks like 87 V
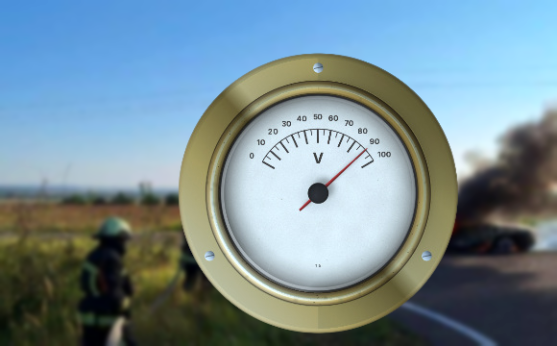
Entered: 90 V
